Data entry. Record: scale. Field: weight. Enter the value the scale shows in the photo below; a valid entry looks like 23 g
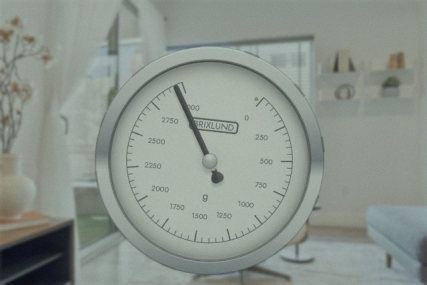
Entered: 2950 g
